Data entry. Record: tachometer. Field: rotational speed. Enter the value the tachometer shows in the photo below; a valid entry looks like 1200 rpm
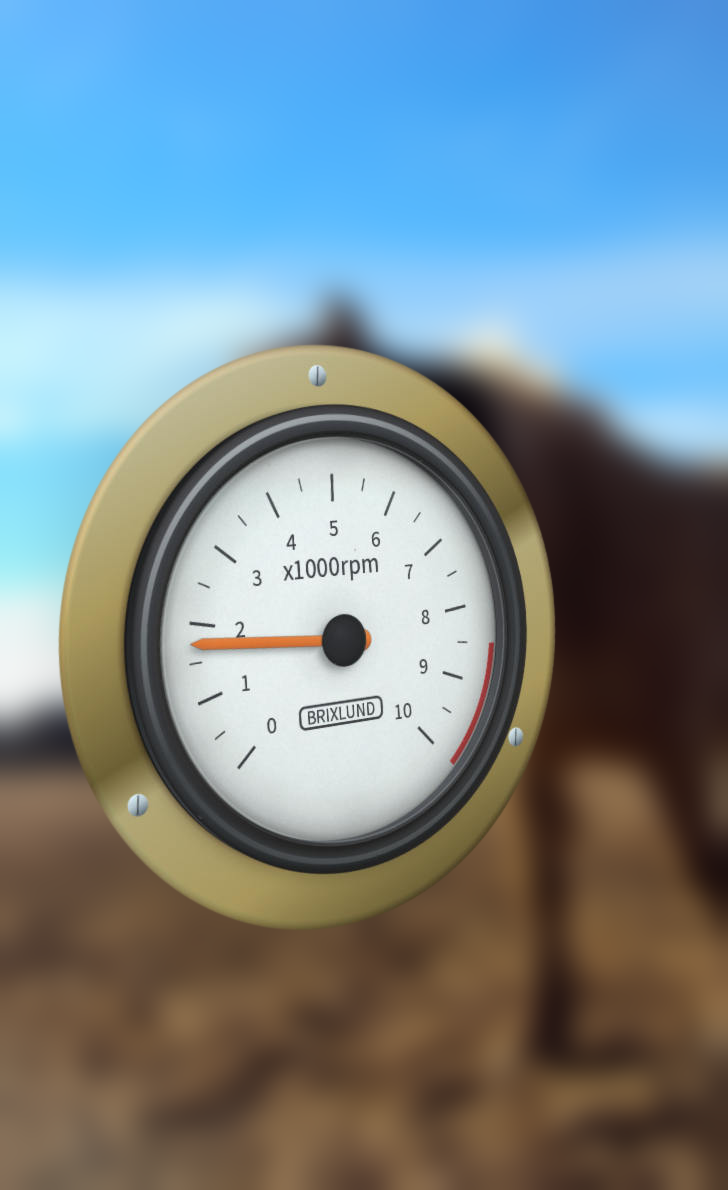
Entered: 1750 rpm
